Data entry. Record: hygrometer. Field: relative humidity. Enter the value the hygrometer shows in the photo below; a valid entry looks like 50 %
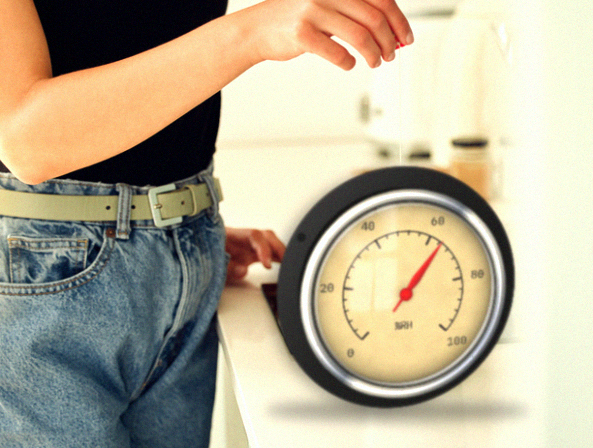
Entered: 64 %
